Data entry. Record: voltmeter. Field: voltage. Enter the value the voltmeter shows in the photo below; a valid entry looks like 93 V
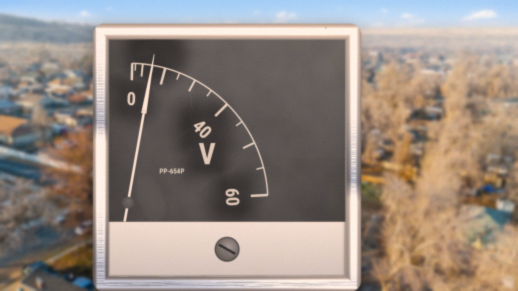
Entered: 15 V
